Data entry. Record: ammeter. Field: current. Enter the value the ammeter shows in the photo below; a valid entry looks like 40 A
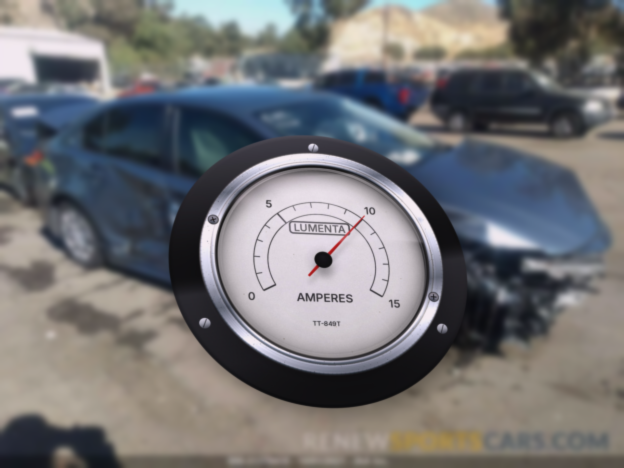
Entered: 10 A
